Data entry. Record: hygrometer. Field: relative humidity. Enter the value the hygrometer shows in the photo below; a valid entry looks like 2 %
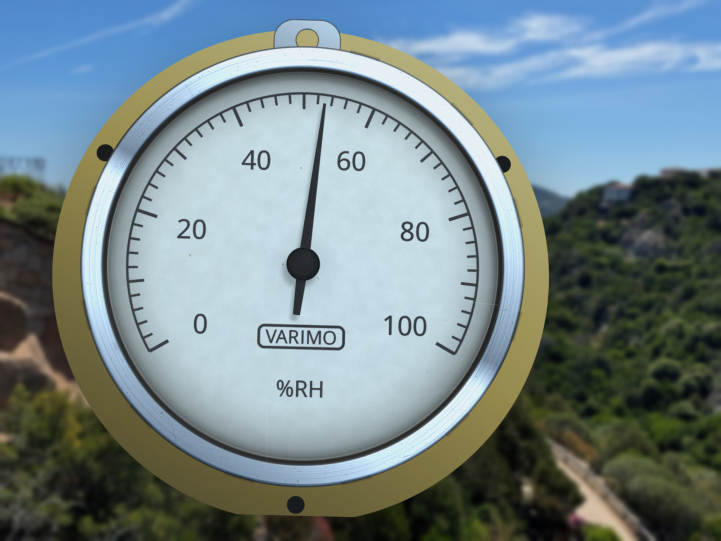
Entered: 53 %
